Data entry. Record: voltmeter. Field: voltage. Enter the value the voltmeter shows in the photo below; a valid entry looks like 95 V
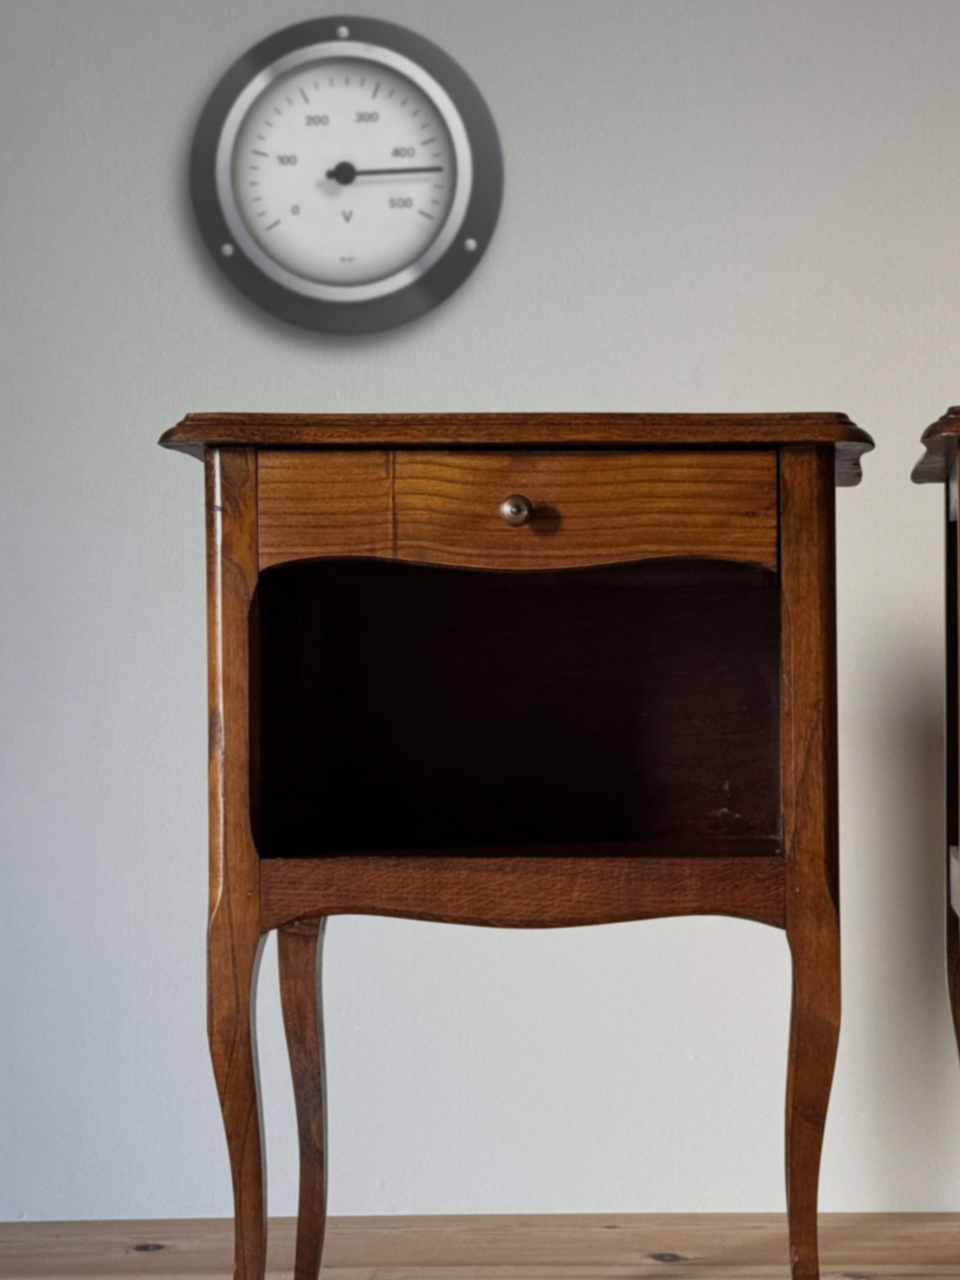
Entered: 440 V
